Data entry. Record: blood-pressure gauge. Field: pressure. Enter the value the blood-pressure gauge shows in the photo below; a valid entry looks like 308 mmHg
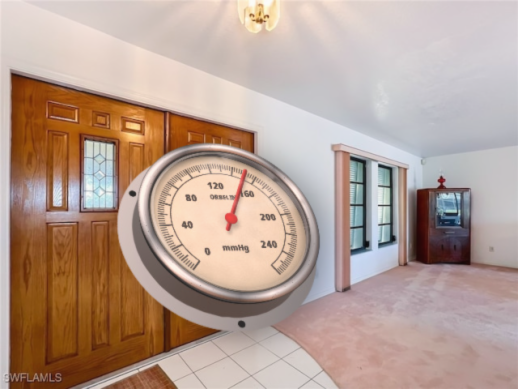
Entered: 150 mmHg
